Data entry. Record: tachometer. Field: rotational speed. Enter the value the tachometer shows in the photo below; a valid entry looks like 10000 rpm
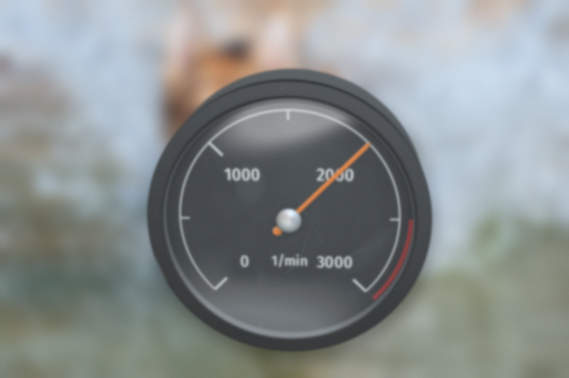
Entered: 2000 rpm
